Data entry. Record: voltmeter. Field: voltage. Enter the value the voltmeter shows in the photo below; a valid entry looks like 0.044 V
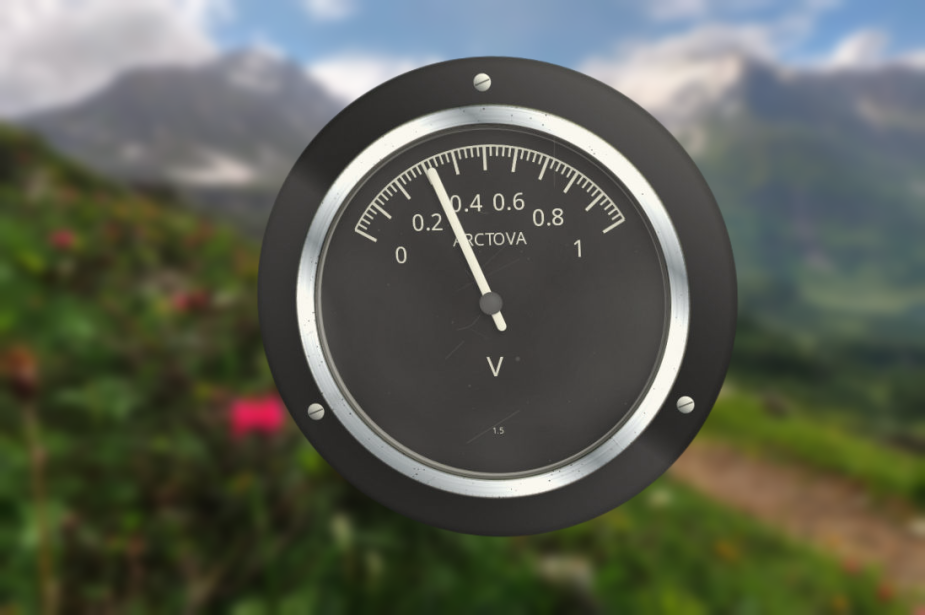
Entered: 0.32 V
